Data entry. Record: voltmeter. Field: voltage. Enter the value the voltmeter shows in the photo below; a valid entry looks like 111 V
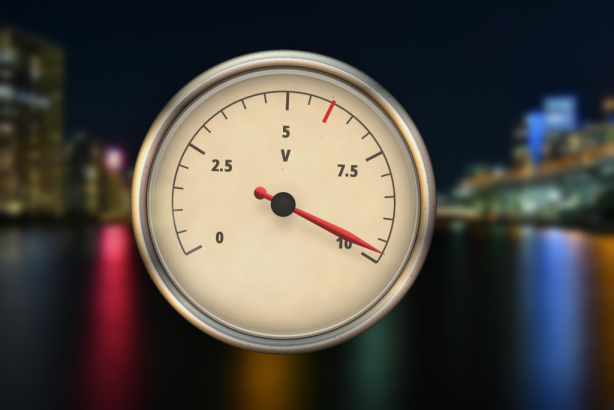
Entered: 9.75 V
